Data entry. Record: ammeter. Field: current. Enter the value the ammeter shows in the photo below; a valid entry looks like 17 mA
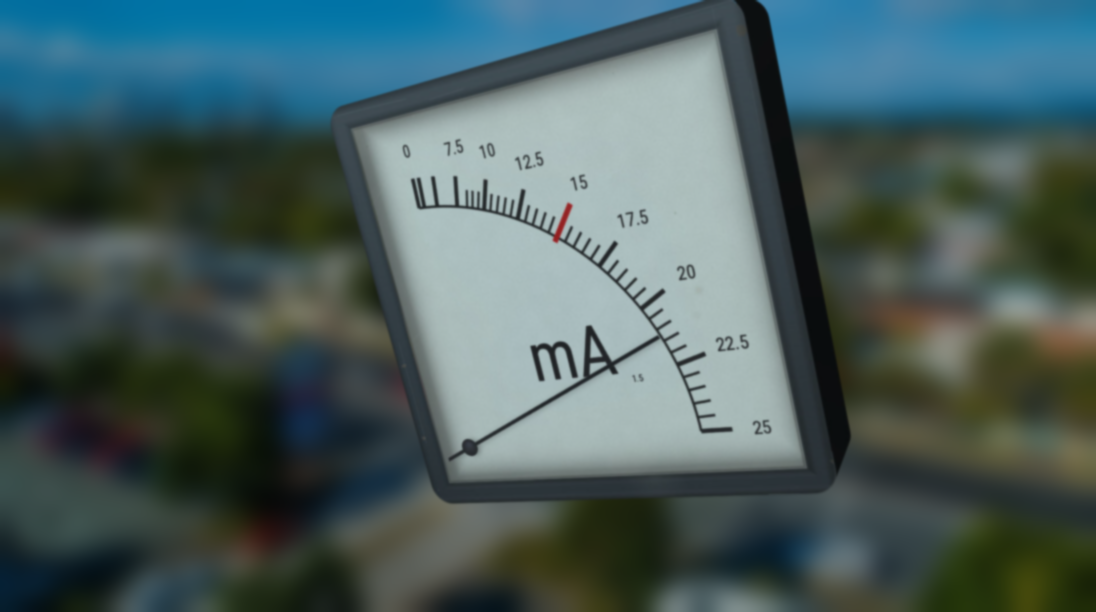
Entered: 21.25 mA
